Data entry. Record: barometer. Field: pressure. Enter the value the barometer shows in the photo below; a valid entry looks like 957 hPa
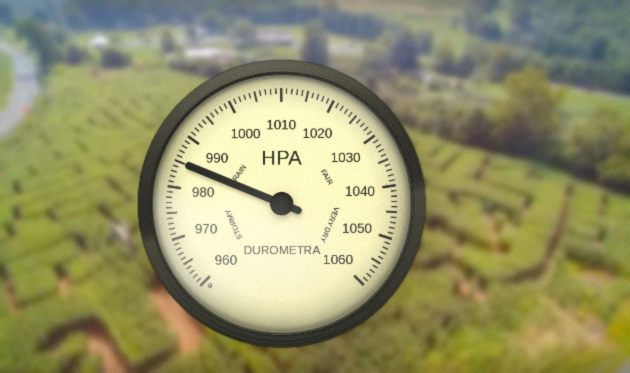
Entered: 985 hPa
